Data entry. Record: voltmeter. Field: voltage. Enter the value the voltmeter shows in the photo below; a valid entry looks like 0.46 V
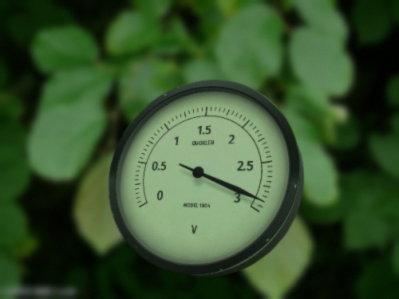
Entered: 2.9 V
